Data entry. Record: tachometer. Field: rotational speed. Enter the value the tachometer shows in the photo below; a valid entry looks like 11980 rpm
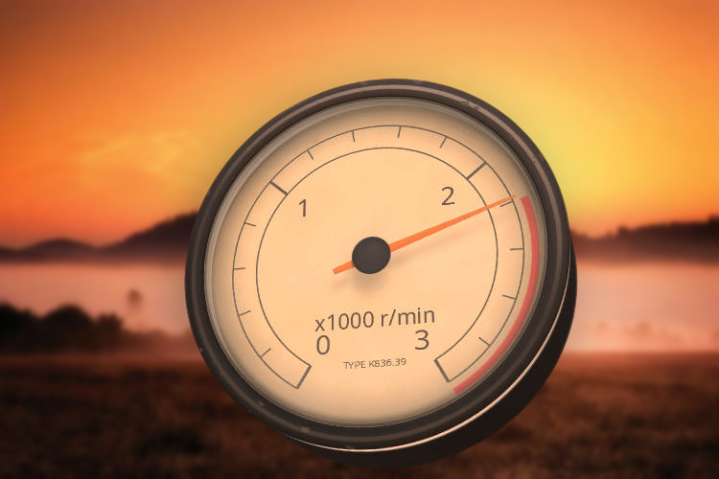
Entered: 2200 rpm
